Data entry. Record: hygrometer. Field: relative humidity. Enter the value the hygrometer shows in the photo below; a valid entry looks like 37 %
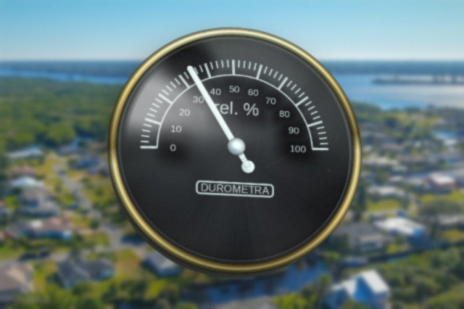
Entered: 34 %
